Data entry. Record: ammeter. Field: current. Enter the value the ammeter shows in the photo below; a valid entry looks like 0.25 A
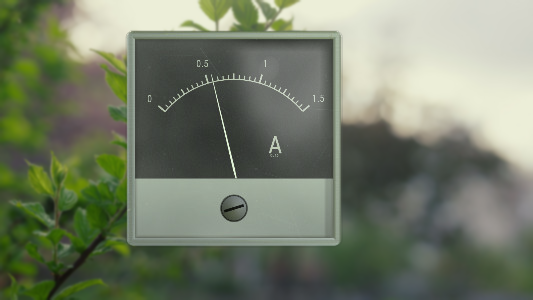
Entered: 0.55 A
